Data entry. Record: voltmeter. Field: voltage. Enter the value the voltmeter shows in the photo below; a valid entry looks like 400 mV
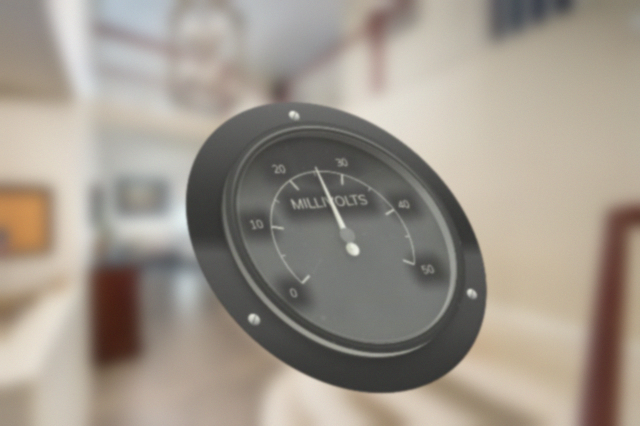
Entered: 25 mV
